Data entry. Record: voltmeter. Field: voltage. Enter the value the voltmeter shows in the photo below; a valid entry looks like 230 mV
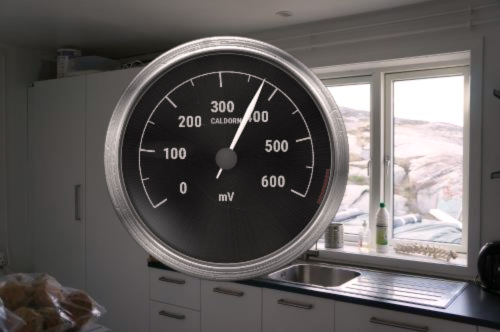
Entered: 375 mV
